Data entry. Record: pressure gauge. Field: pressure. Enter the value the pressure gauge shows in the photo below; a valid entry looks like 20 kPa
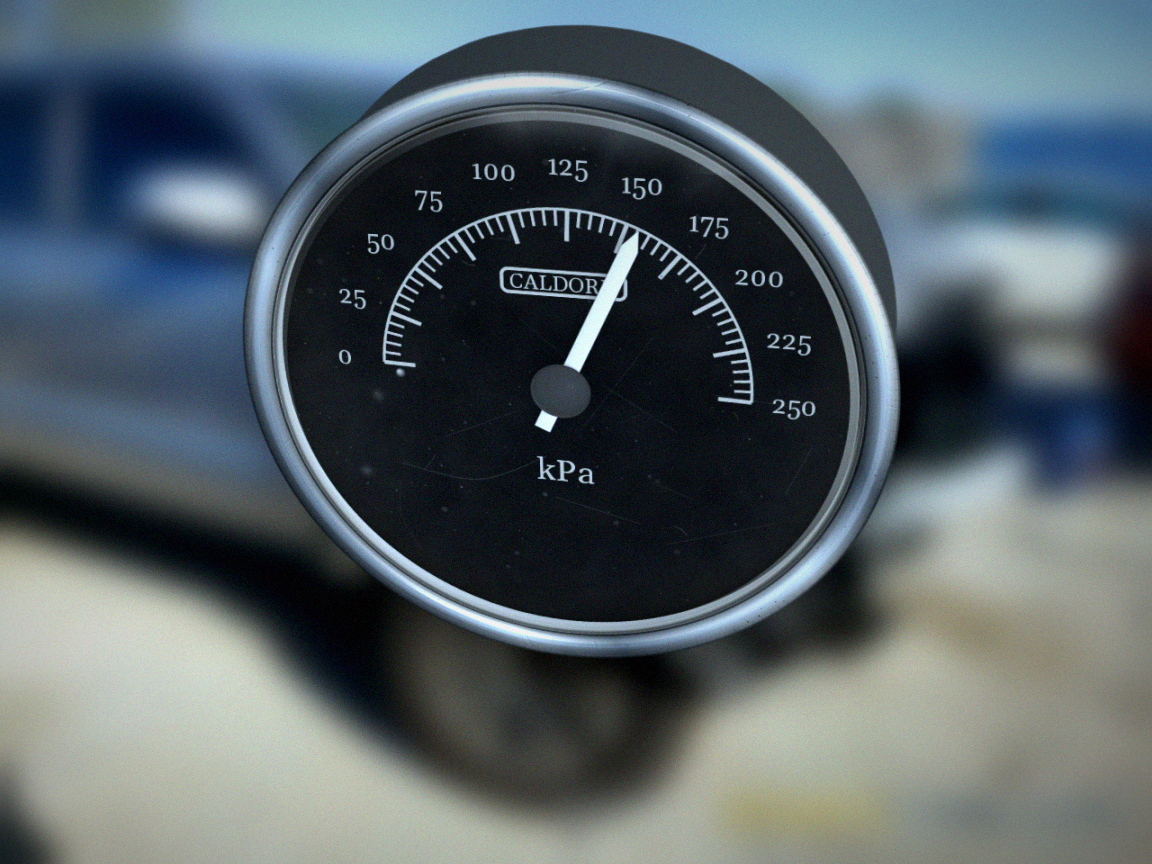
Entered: 155 kPa
